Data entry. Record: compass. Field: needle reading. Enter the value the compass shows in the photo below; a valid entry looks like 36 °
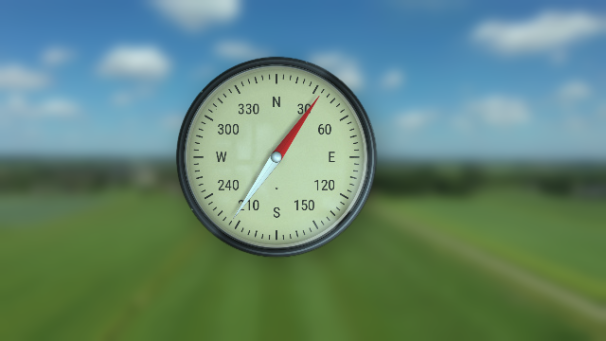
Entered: 35 °
